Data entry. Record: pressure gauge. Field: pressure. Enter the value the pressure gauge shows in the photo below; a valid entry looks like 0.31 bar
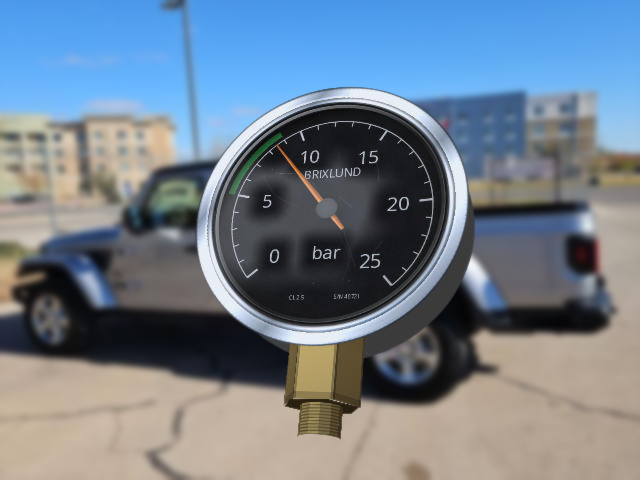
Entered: 8.5 bar
